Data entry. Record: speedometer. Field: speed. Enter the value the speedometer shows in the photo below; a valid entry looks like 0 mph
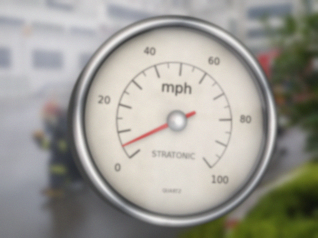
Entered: 5 mph
